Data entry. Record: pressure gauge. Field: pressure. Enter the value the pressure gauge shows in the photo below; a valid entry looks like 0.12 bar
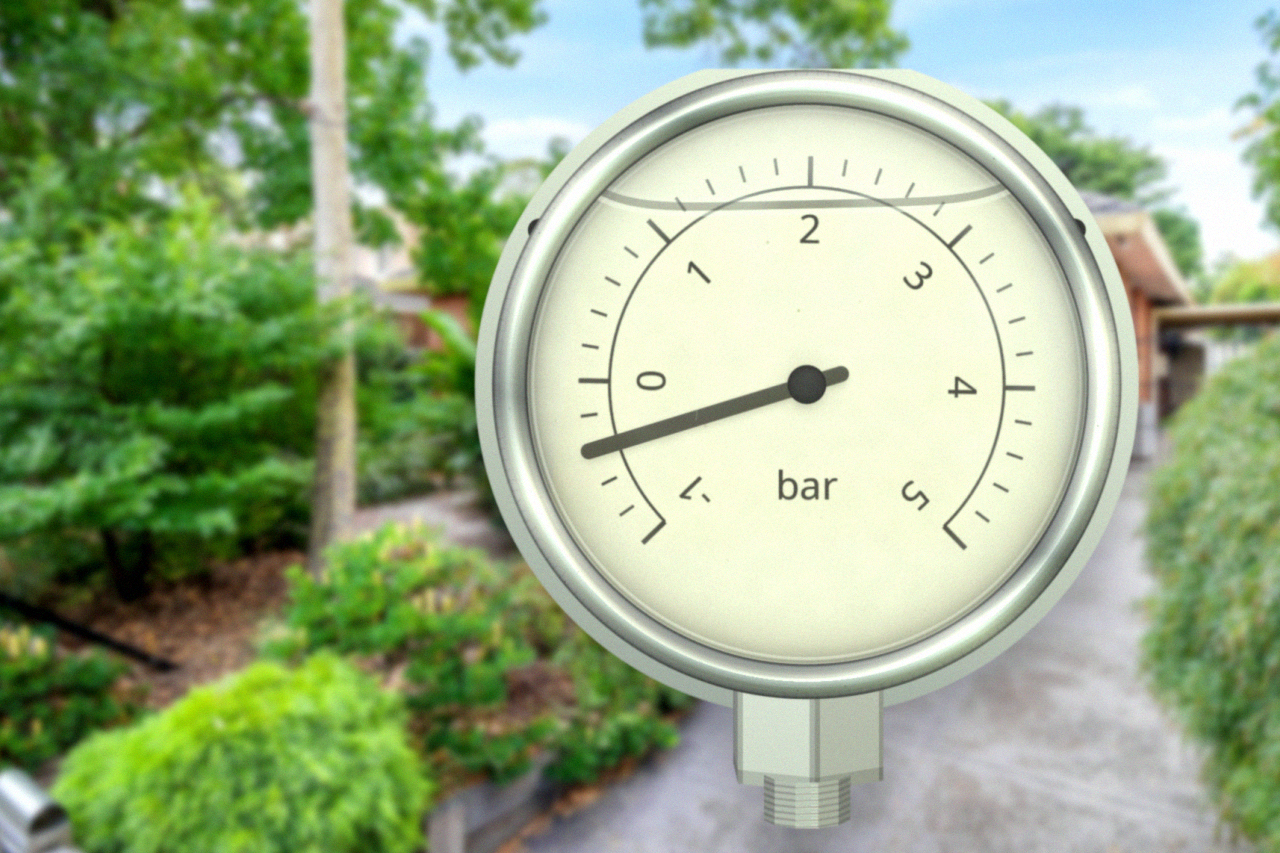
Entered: -0.4 bar
